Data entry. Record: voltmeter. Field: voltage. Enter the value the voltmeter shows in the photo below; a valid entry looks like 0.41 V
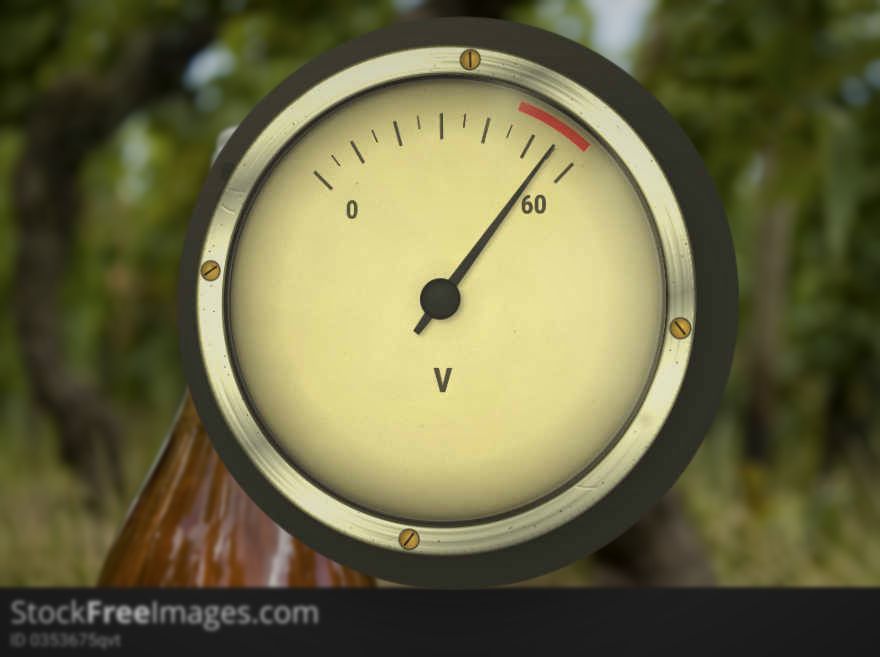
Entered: 55 V
